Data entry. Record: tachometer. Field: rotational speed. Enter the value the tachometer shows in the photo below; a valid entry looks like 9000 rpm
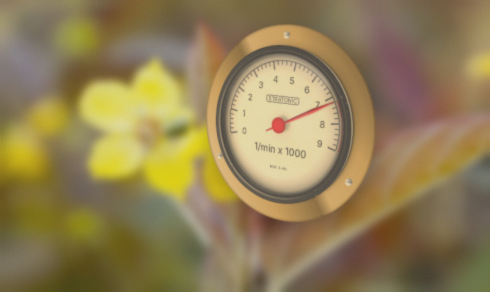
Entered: 7200 rpm
